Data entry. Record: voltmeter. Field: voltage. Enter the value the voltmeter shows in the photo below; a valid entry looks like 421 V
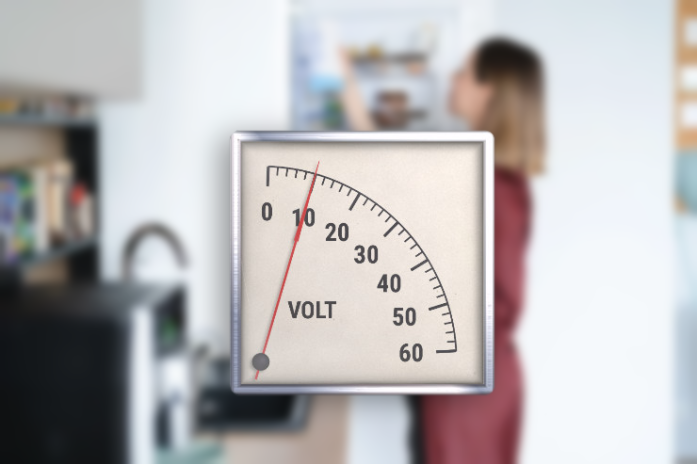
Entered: 10 V
